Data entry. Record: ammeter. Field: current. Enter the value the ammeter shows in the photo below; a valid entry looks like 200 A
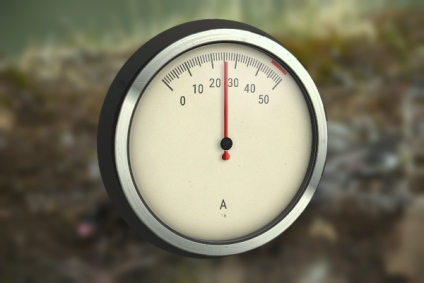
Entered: 25 A
